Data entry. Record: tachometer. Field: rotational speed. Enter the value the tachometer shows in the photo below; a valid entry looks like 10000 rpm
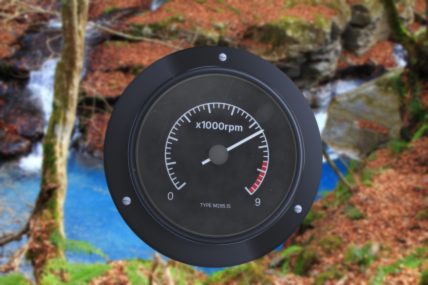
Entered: 6400 rpm
